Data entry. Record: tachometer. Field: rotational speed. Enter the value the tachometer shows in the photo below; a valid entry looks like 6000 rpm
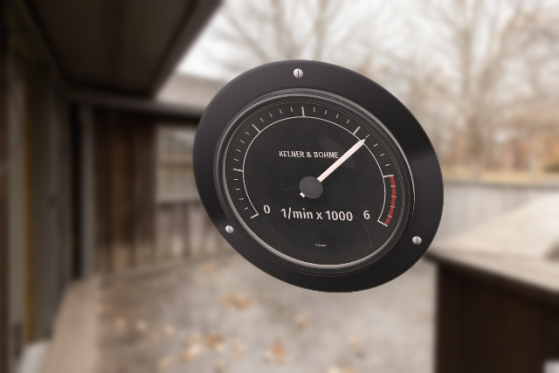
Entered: 4200 rpm
